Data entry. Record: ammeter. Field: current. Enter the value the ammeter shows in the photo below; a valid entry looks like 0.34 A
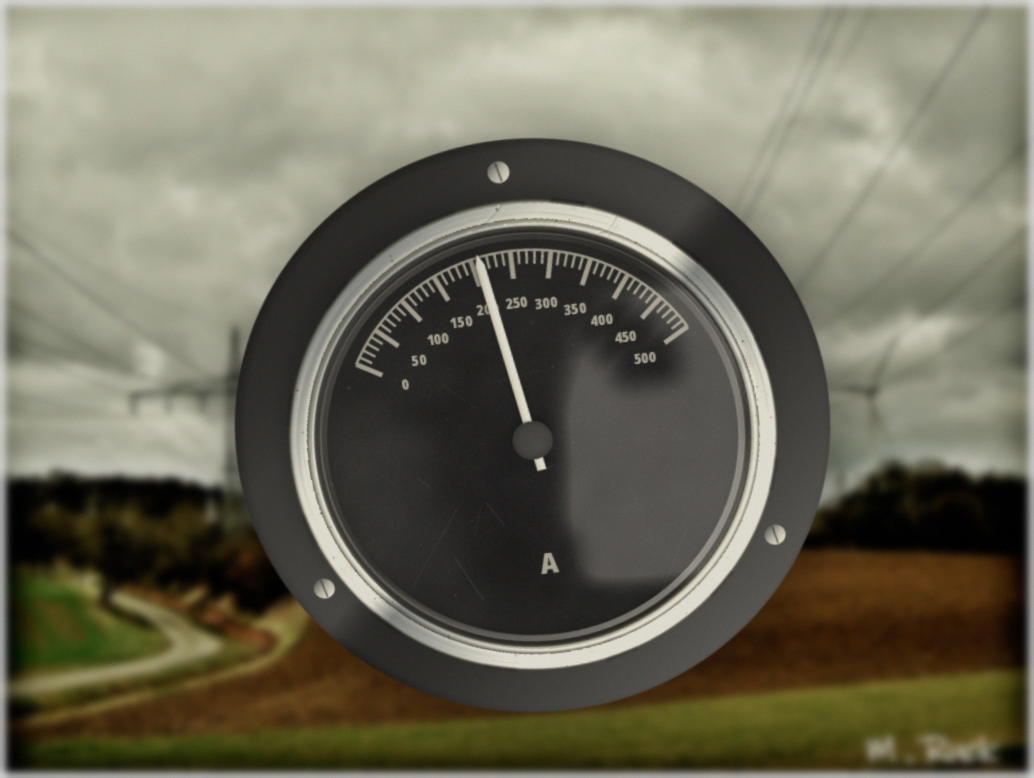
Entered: 210 A
